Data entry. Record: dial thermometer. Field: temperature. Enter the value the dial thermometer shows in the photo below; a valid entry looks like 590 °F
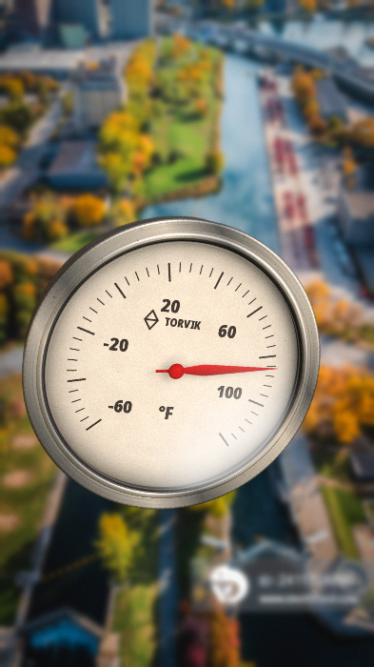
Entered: 84 °F
